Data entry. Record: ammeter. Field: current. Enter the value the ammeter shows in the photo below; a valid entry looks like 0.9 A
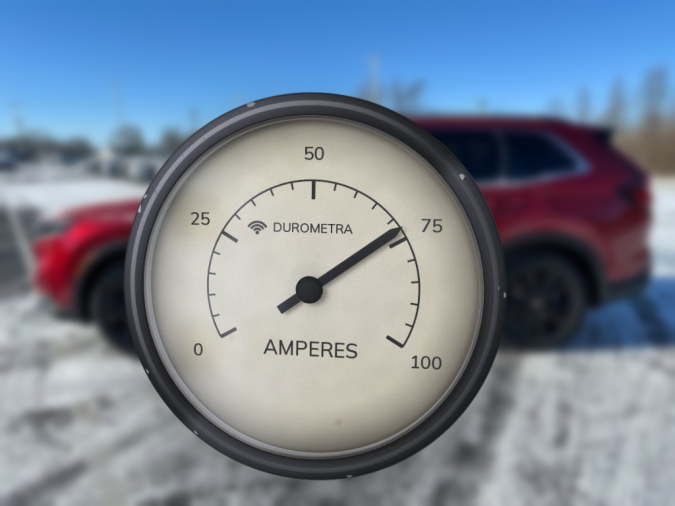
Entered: 72.5 A
